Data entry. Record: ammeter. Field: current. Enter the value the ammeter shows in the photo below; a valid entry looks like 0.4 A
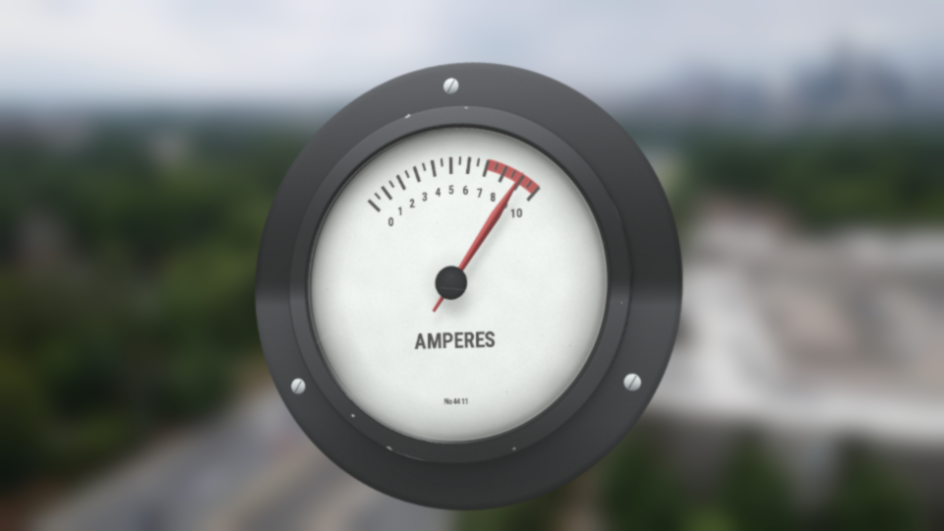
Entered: 9 A
